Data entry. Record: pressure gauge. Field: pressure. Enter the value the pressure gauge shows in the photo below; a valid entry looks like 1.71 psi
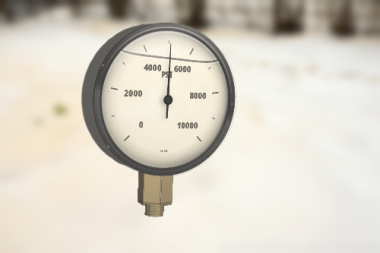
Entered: 5000 psi
